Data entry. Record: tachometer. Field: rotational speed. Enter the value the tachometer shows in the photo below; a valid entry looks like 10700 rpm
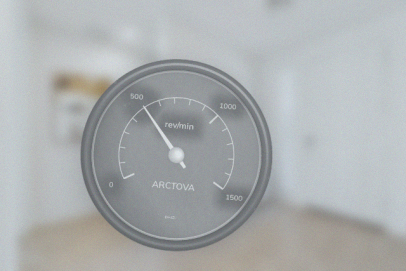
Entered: 500 rpm
